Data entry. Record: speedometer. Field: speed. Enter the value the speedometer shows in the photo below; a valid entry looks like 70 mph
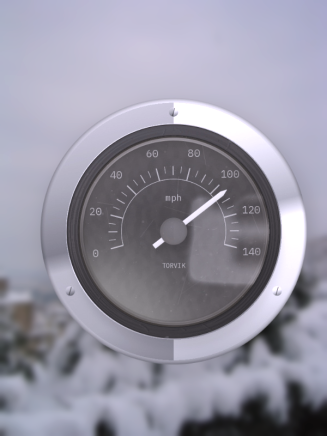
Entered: 105 mph
